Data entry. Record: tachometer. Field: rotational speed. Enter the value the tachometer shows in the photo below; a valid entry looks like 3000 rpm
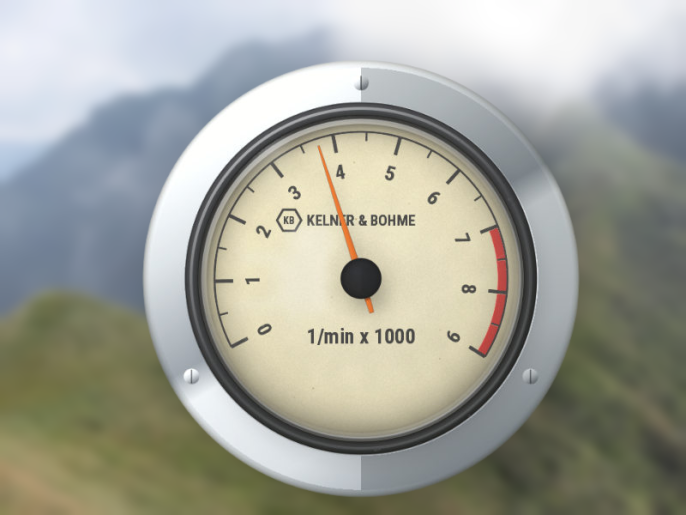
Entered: 3750 rpm
